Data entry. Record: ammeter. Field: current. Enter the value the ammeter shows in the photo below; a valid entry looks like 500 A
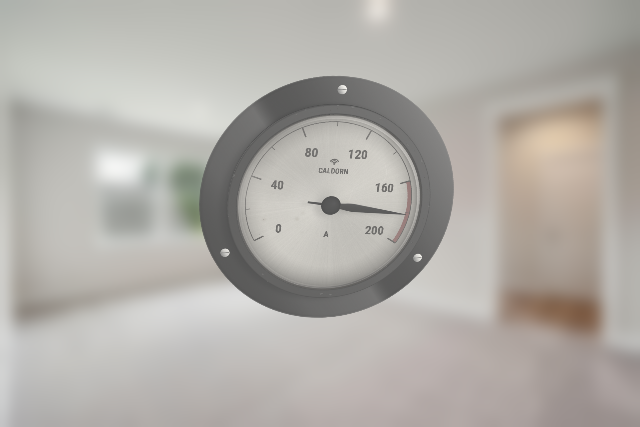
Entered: 180 A
